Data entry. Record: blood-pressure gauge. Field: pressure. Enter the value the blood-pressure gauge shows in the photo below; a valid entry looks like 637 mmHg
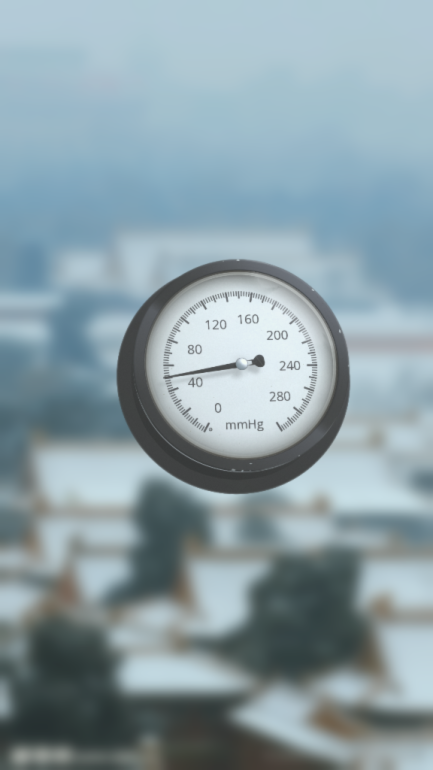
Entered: 50 mmHg
